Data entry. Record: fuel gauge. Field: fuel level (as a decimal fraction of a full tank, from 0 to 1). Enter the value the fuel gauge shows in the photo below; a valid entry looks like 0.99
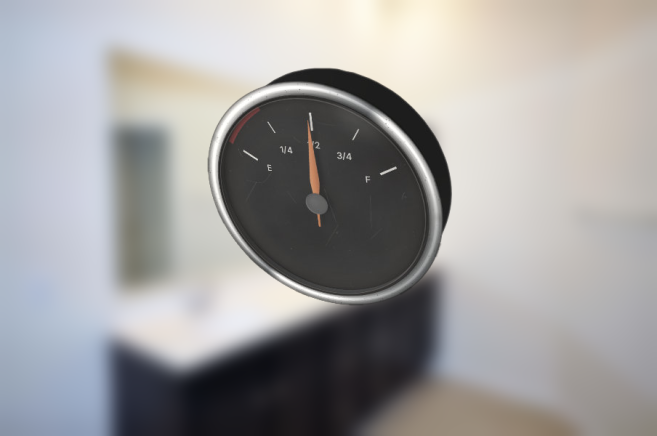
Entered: 0.5
